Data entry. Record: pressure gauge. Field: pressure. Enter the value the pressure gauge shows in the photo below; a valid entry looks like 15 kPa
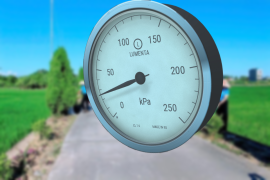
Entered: 25 kPa
